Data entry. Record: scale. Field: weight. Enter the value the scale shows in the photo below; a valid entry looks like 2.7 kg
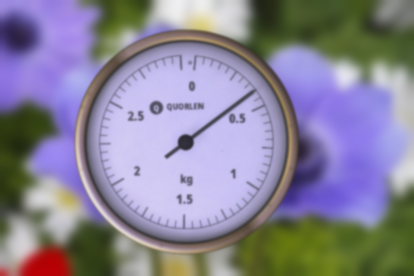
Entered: 0.4 kg
